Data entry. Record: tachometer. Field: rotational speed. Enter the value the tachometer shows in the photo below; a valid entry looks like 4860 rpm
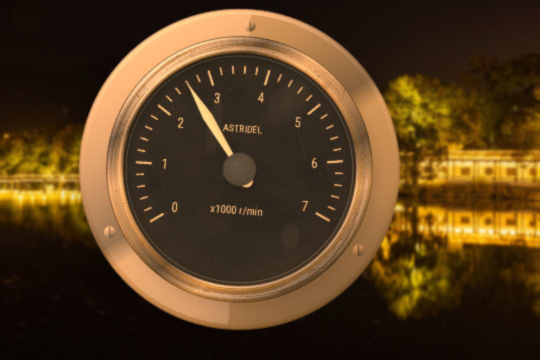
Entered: 2600 rpm
